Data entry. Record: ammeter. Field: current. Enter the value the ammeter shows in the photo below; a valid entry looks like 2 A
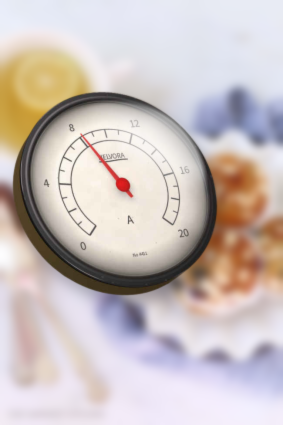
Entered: 8 A
